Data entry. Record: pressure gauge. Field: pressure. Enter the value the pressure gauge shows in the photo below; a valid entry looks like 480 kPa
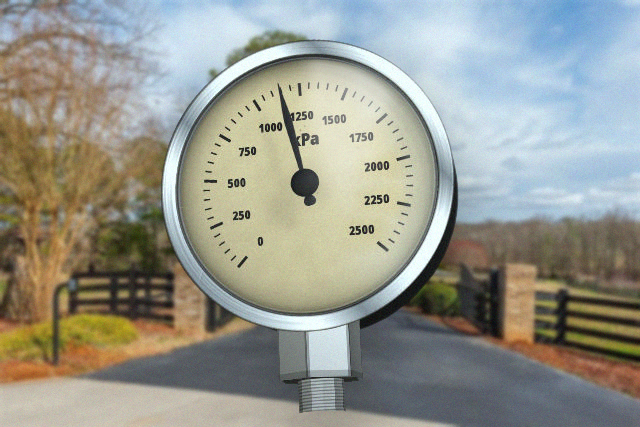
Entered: 1150 kPa
